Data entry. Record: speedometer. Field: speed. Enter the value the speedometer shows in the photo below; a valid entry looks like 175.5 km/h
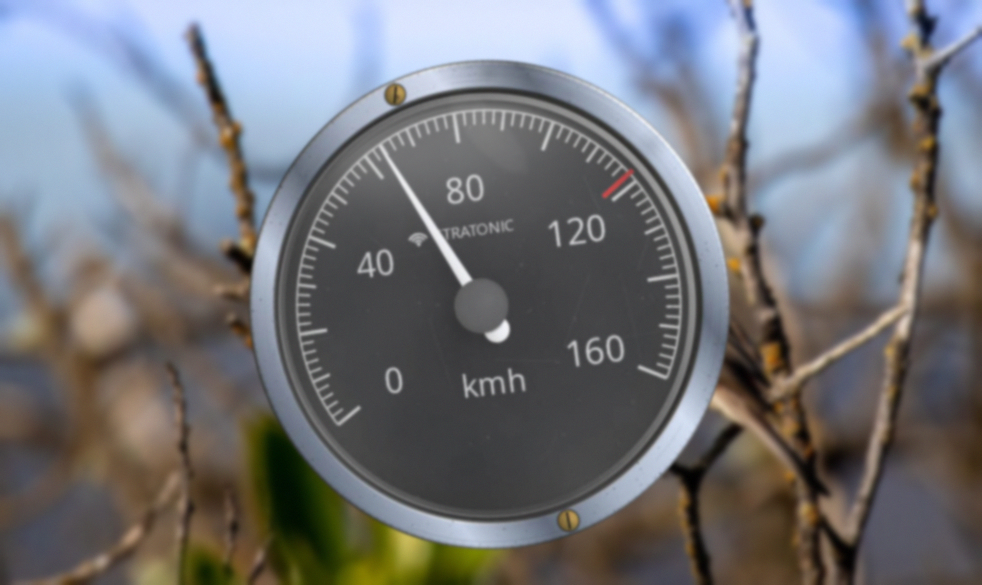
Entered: 64 km/h
